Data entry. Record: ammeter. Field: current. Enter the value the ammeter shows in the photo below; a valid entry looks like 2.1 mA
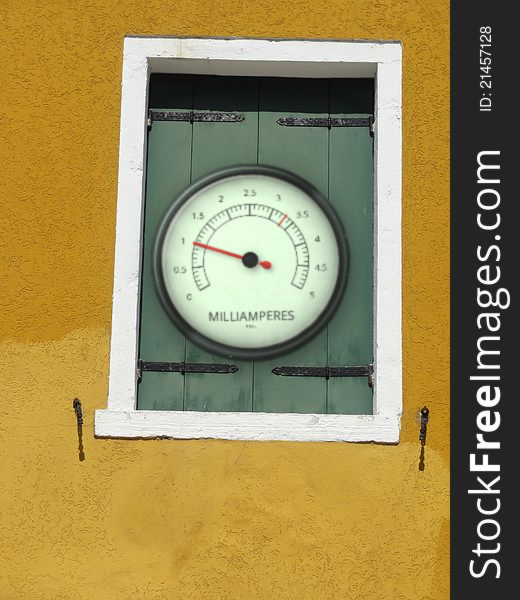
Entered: 1 mA
